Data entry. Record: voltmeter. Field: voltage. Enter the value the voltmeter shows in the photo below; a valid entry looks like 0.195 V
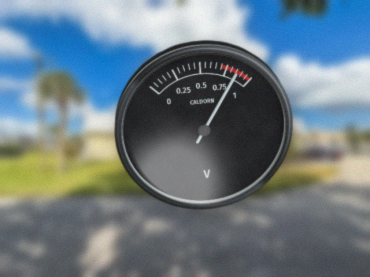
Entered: 0.85 V
